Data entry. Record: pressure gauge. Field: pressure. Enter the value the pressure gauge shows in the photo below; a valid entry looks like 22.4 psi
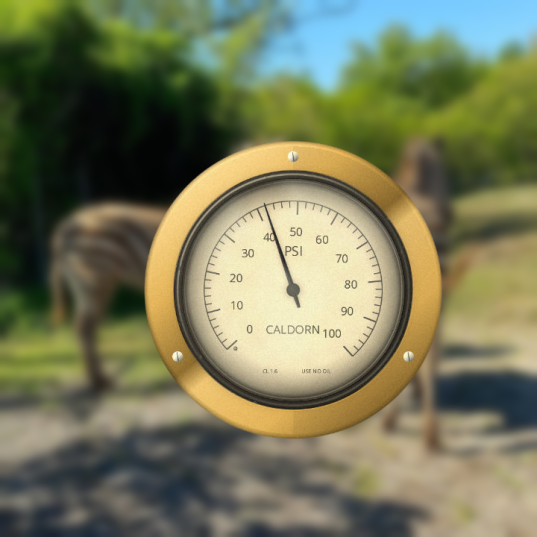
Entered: 42 psi
